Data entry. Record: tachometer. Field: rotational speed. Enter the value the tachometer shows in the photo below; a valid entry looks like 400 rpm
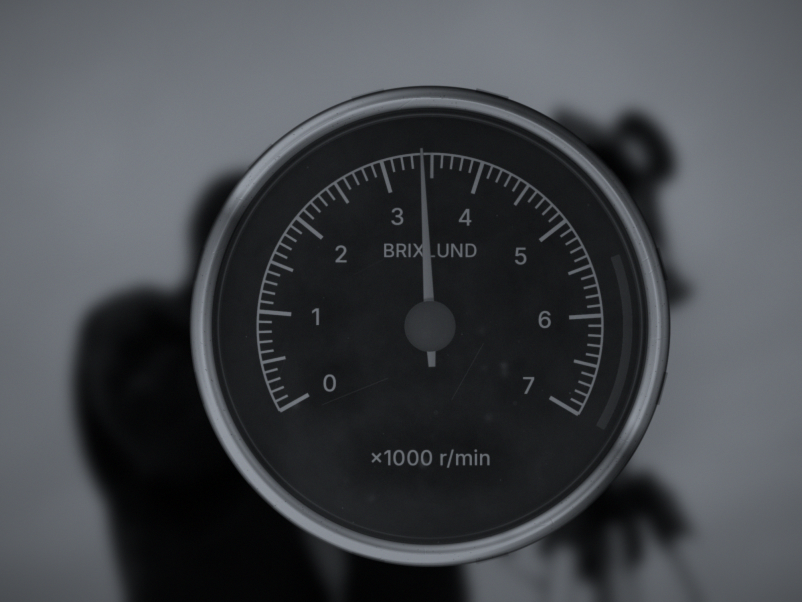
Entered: 3400 rpm
